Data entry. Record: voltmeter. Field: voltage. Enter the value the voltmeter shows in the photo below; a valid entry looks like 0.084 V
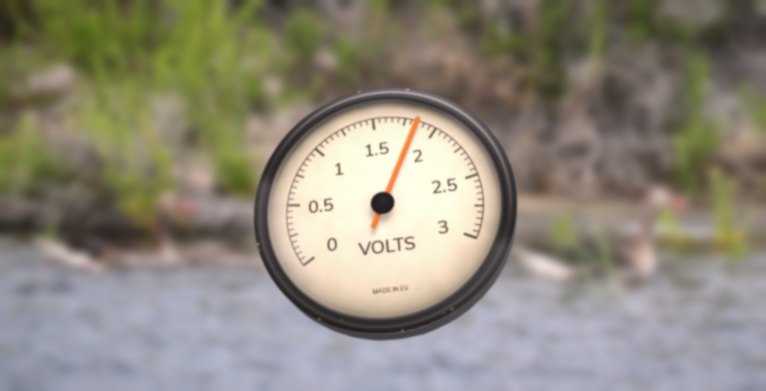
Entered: 1.85 V
